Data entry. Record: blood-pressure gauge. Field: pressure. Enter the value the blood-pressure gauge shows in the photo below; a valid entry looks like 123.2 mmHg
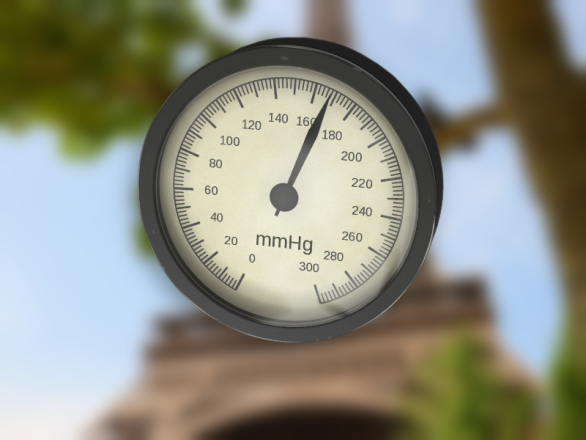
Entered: 168 mmHg
